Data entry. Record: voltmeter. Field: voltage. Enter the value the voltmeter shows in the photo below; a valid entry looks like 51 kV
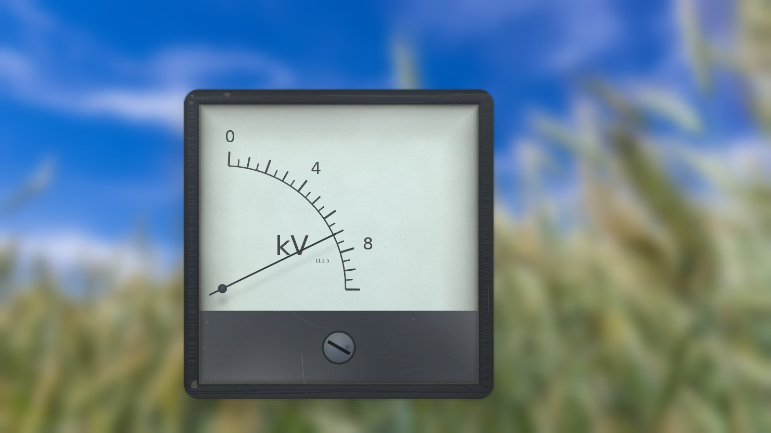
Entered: 7 kV
